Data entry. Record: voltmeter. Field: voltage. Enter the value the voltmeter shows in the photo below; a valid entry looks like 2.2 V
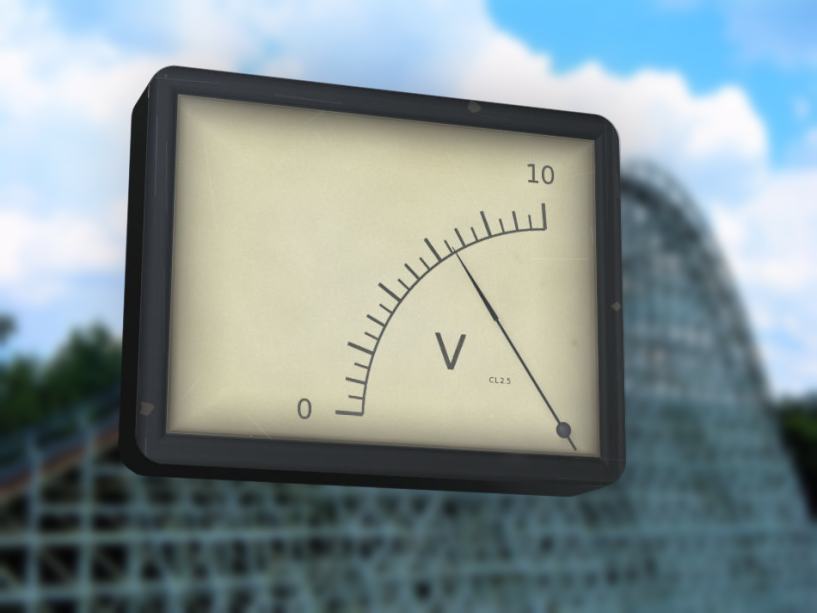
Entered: 6.5 V
